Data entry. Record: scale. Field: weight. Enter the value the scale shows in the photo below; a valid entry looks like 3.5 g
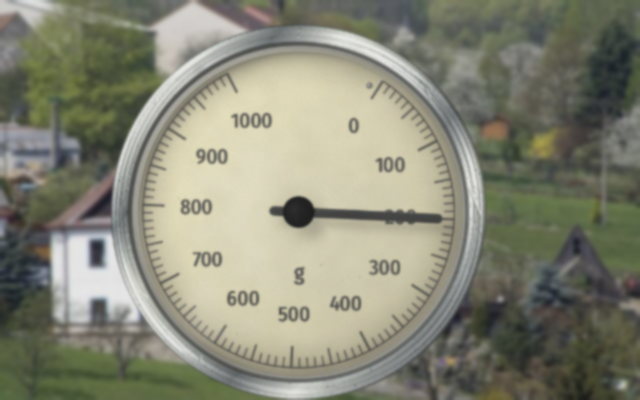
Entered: 200 g
